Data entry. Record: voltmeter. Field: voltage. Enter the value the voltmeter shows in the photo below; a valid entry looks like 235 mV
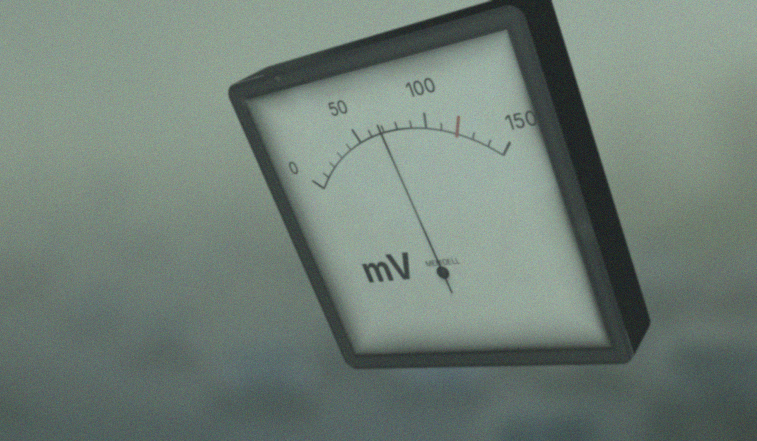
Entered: 70 mV
